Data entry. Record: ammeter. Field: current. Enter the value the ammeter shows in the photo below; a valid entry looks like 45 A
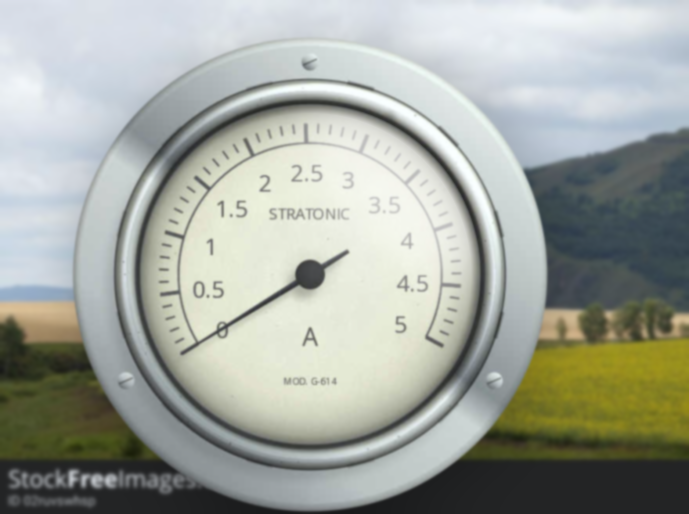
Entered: 0 A
